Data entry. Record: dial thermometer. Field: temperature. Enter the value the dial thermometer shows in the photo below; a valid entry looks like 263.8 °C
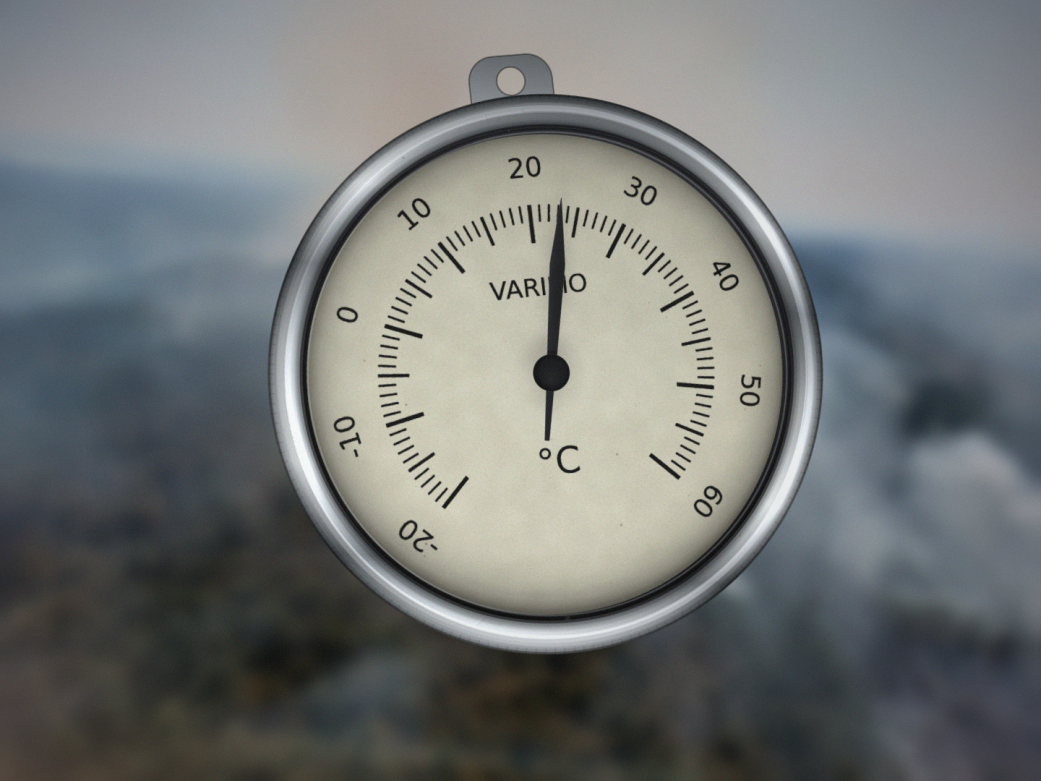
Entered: 23 °C
